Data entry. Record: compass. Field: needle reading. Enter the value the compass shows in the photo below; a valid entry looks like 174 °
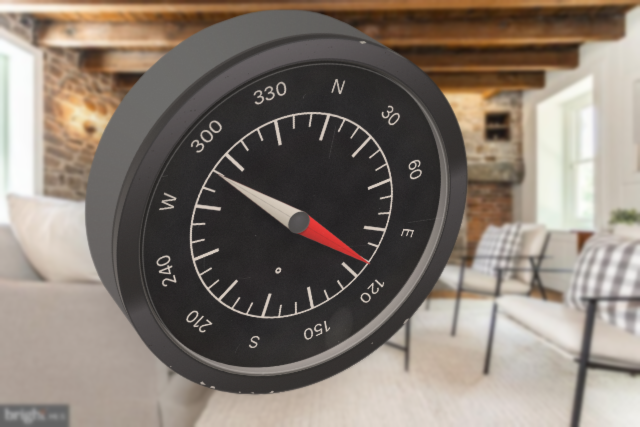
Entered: 110 °
